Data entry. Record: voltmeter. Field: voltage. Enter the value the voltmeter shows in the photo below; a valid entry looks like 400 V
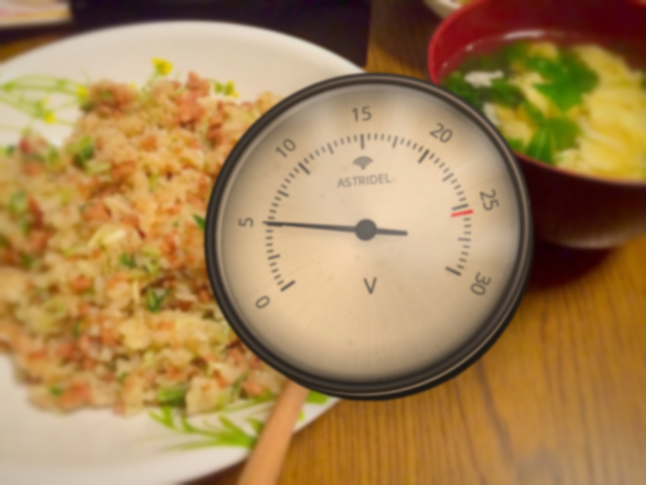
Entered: 5 V
